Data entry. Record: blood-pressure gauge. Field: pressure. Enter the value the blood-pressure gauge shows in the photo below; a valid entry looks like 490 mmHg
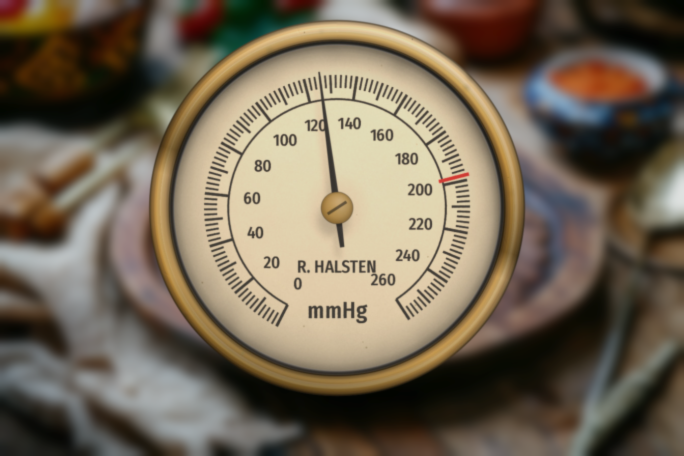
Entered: 126 mmHg
